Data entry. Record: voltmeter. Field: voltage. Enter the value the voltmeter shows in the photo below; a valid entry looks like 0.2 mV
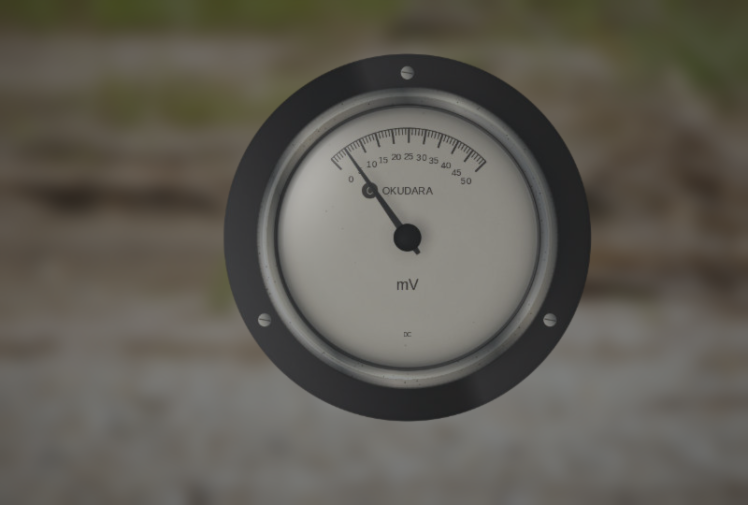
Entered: 5 mV
